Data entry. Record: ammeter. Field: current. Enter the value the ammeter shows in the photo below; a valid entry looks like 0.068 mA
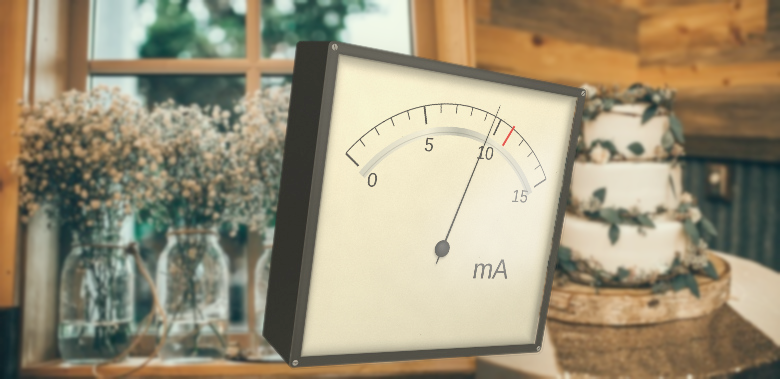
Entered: 9.5 mA
